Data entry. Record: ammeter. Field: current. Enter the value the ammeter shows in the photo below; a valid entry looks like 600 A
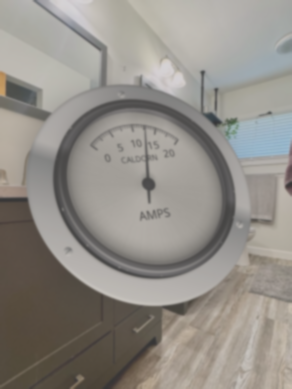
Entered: 12.5 A
